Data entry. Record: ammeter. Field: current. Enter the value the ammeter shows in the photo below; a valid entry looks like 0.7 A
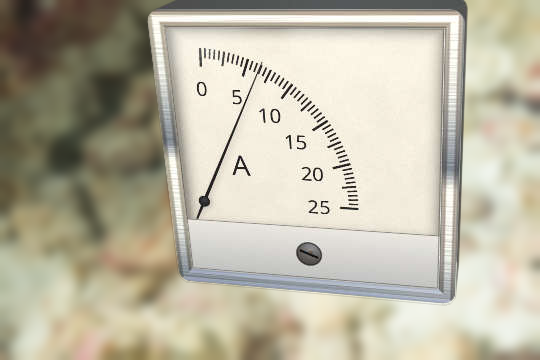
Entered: 6.5 A
